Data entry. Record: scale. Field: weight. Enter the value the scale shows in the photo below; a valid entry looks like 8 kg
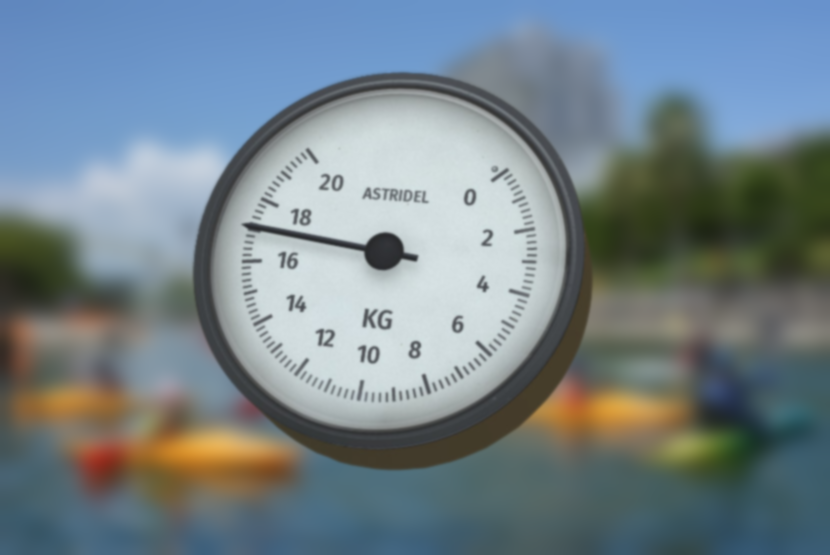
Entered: 17 kg
